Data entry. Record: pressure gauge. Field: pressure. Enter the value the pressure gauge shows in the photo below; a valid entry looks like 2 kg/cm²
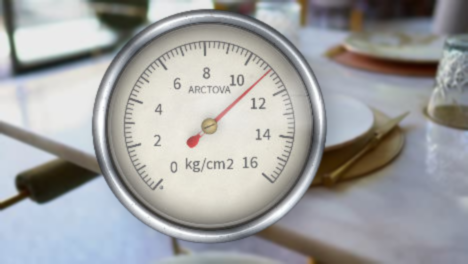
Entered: 11 kg/cm²
